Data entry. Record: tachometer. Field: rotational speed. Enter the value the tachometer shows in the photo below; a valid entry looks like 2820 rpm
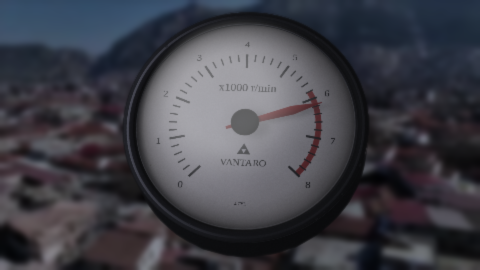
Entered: 6200 rpm
